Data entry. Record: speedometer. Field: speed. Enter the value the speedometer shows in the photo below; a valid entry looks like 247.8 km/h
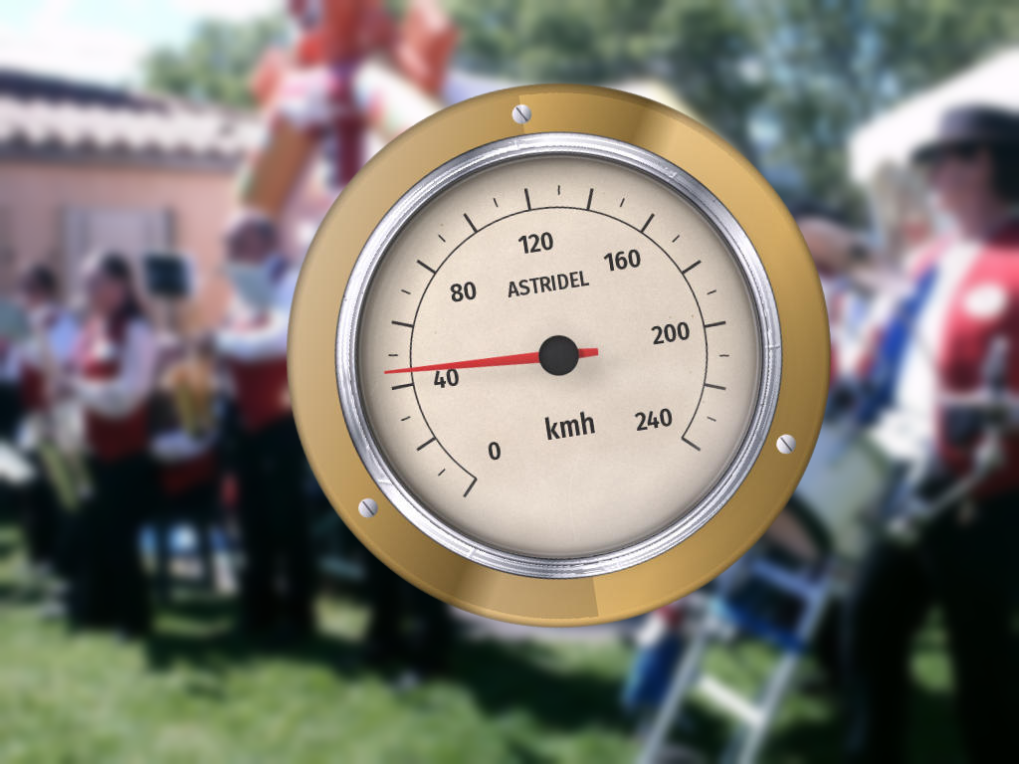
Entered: 45 km/h
